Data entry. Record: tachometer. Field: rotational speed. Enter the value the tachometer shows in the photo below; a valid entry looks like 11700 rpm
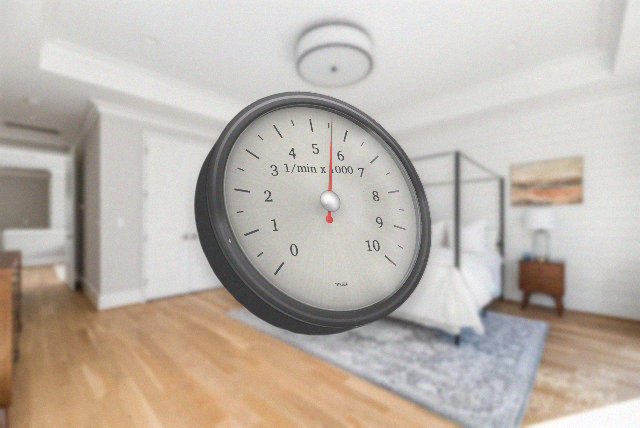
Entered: 5500 rpm
